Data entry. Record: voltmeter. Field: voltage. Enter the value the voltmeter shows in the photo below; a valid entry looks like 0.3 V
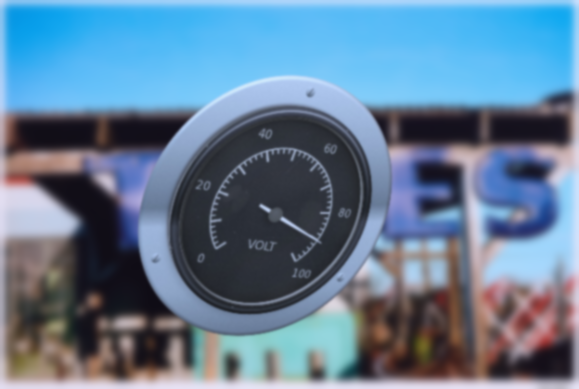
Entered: 90 V
